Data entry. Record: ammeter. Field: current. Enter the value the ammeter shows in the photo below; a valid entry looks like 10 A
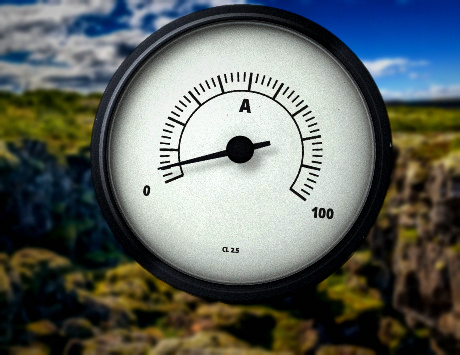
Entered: 4 A
